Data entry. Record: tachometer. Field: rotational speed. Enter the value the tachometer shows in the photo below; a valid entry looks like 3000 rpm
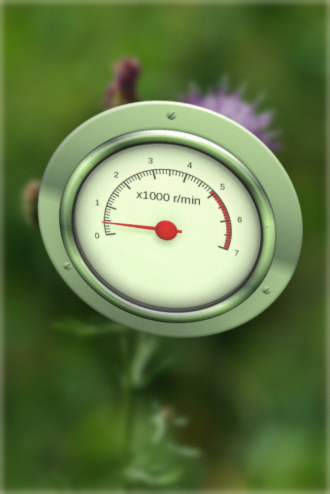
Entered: 500 rpm
